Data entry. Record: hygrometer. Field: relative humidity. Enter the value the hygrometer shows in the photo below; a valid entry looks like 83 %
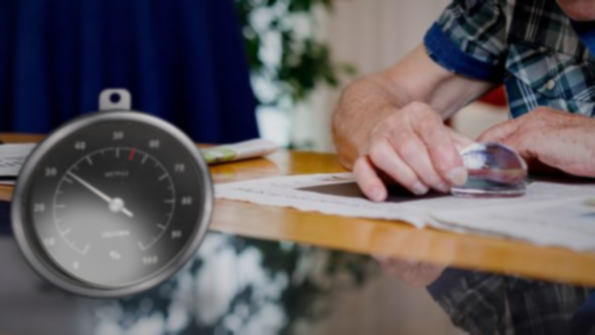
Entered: 32.5 %
